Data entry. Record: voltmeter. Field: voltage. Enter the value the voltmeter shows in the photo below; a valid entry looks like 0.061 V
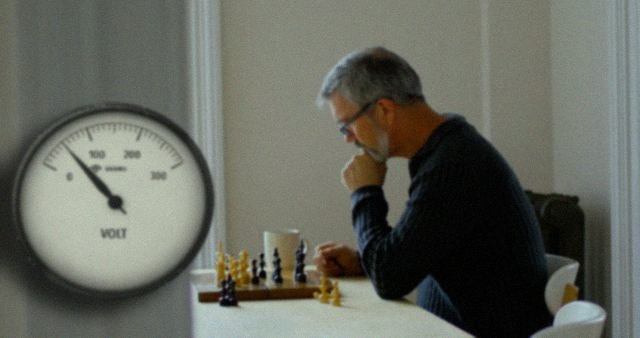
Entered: 50 V
